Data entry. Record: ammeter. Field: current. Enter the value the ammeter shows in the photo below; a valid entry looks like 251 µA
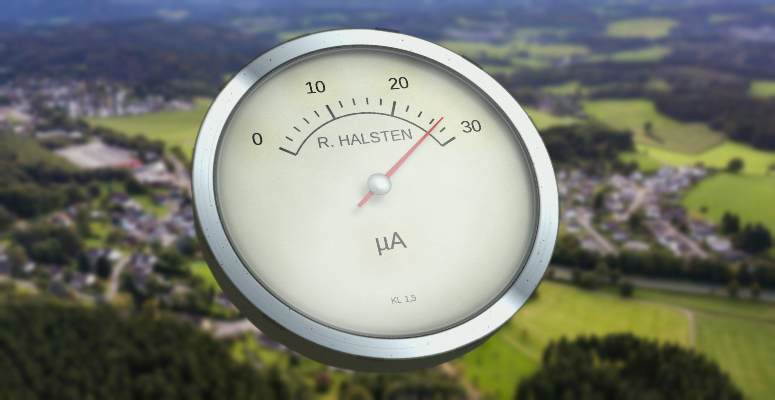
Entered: 27 µA
